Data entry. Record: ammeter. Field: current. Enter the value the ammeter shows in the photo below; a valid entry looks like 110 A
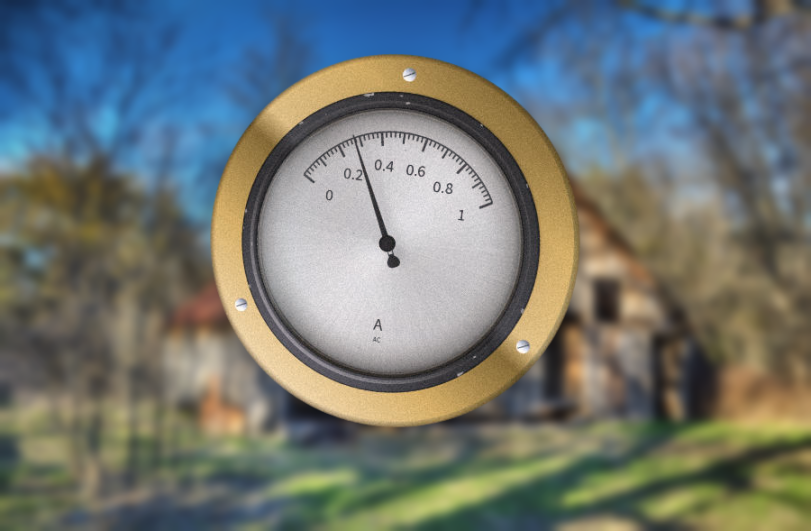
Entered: 0.28 A
